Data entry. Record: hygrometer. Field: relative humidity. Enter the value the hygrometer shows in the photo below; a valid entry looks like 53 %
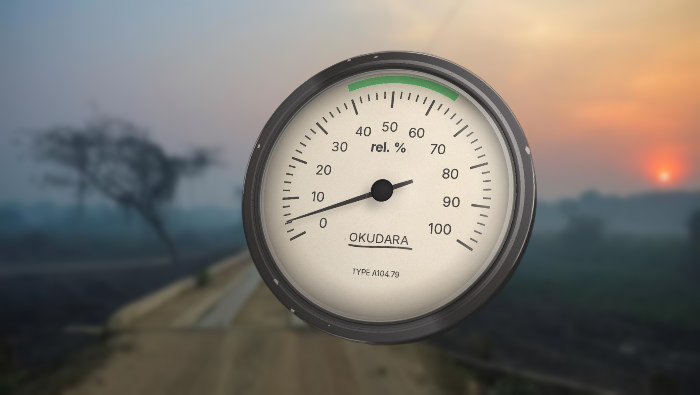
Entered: 4 %
